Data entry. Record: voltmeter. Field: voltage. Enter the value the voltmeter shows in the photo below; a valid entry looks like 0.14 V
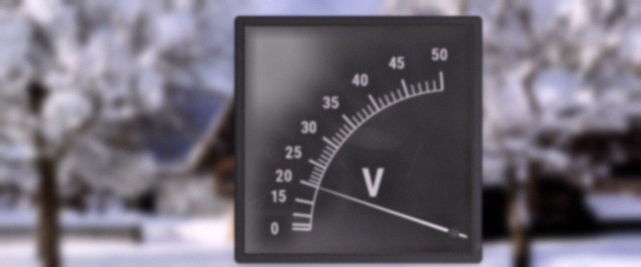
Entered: 20 V
